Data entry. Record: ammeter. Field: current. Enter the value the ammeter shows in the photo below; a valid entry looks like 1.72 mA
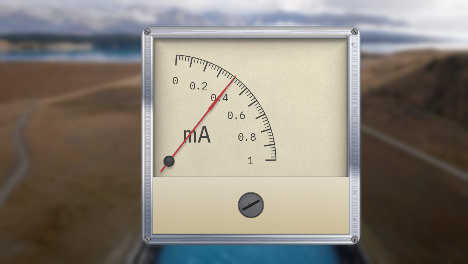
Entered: 0.4 mA
